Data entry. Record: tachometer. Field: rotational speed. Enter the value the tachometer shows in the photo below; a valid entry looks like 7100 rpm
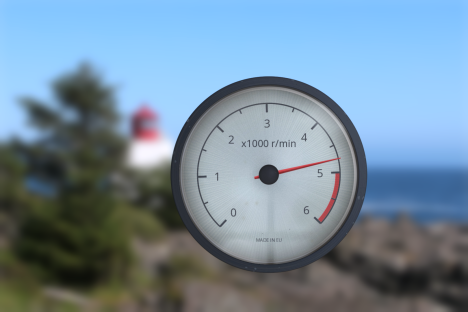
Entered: 4750 rpm
